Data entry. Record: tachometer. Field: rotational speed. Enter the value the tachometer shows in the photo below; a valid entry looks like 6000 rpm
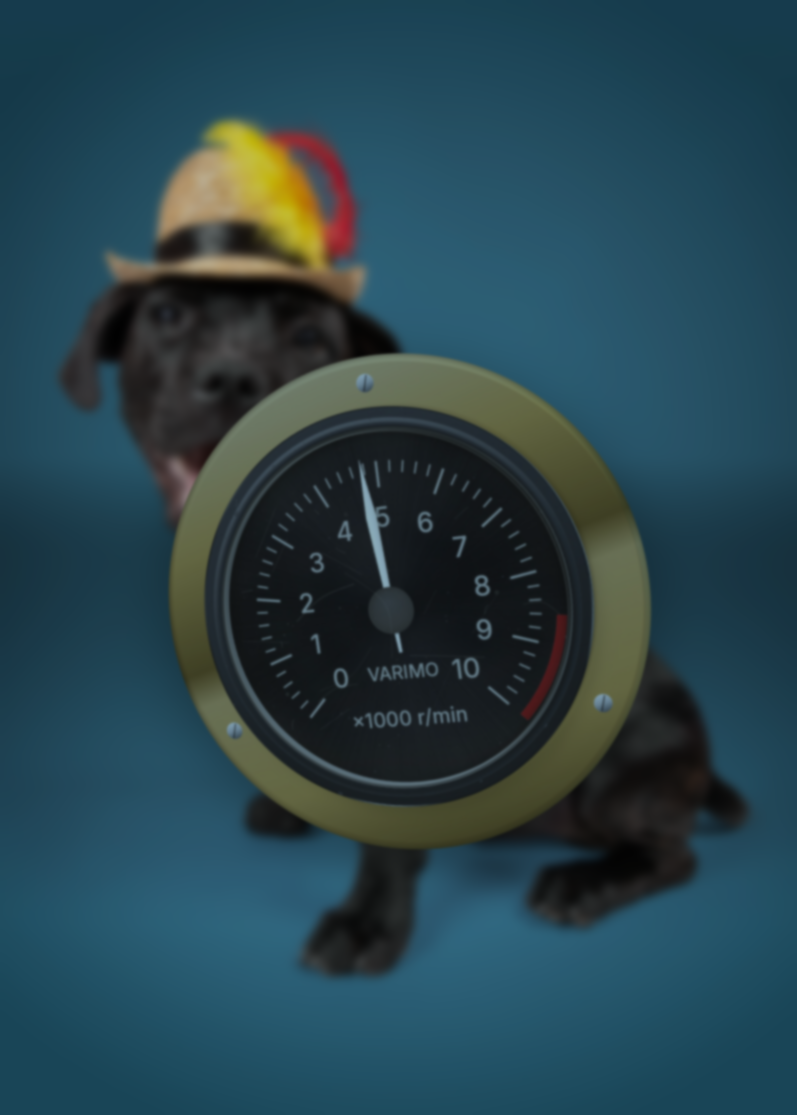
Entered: 4800 rpm
